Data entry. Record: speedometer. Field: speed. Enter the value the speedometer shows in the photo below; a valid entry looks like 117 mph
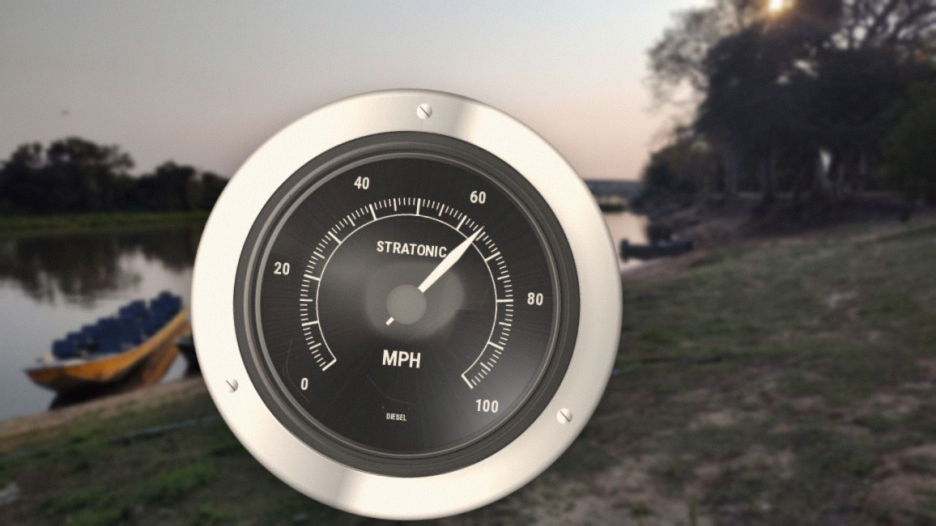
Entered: 64 mph
